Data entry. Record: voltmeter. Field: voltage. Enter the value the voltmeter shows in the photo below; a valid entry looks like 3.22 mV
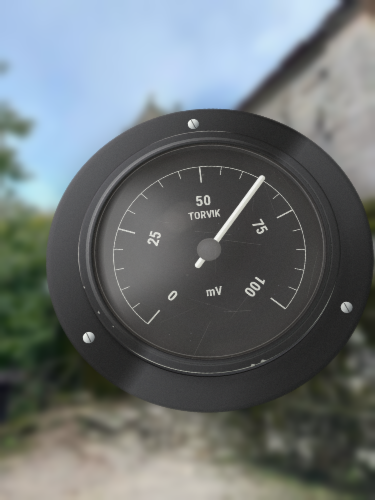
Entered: 65 mV
